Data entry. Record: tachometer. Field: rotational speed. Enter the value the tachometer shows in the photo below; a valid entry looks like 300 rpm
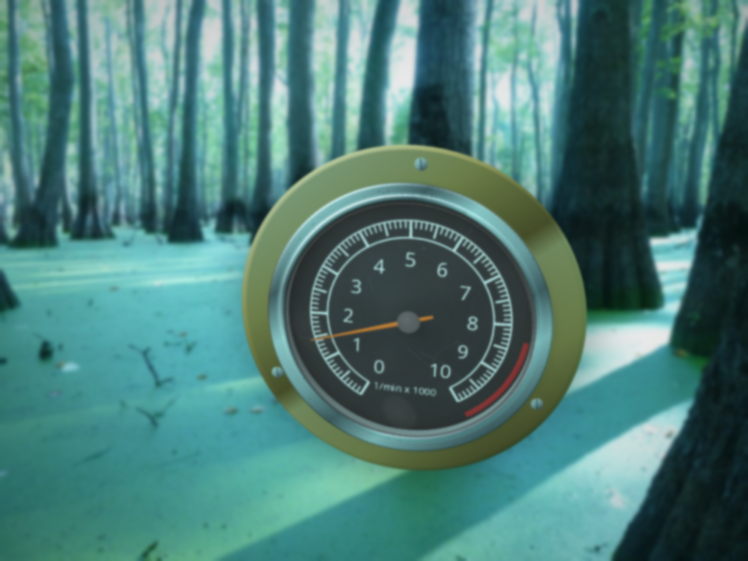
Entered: 1500 rpm
